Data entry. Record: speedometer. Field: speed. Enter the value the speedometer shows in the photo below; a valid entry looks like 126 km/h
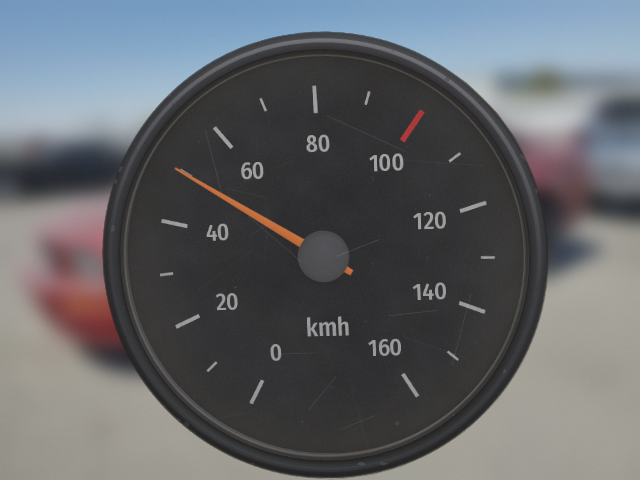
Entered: 50 km/h
